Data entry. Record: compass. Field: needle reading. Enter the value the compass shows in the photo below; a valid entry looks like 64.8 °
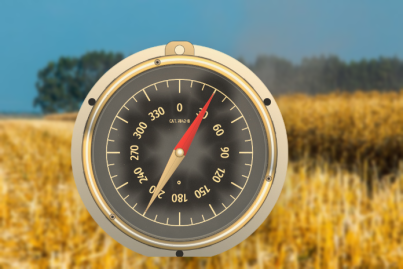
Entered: 30 °
